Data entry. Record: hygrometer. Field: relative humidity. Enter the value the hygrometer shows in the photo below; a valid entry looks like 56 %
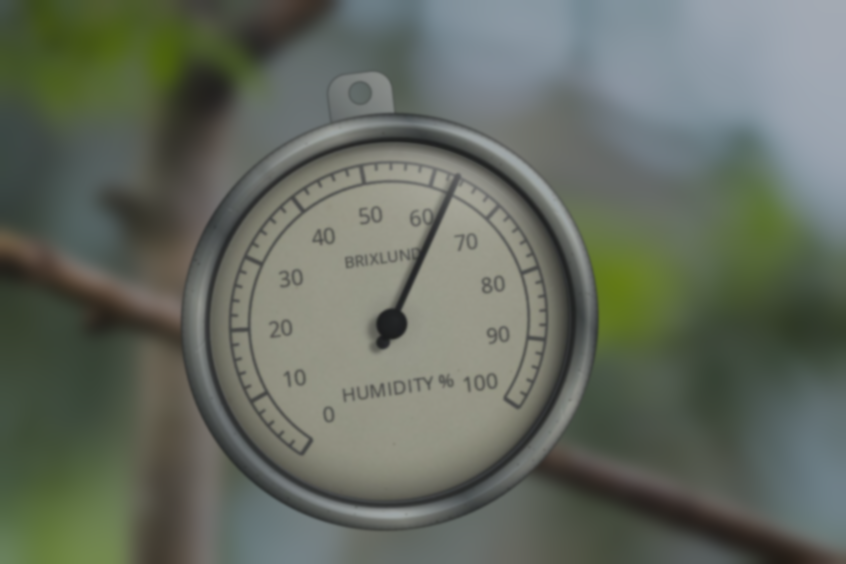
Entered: 63 %
